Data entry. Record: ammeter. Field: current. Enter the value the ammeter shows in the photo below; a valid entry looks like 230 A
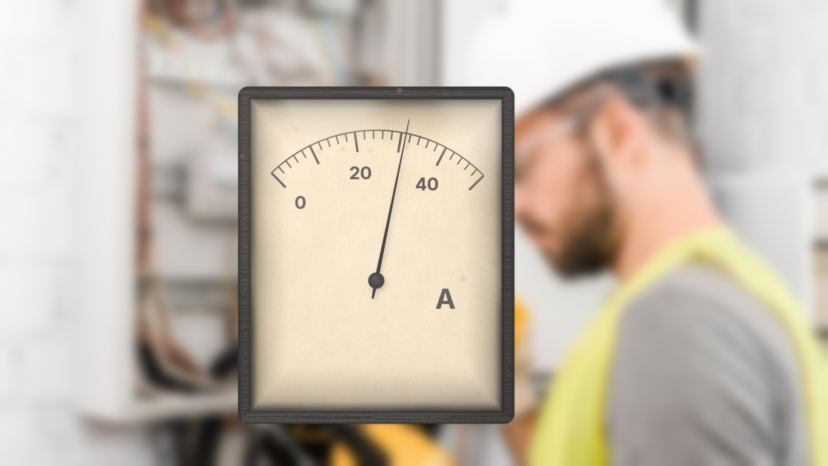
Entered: 31 A
